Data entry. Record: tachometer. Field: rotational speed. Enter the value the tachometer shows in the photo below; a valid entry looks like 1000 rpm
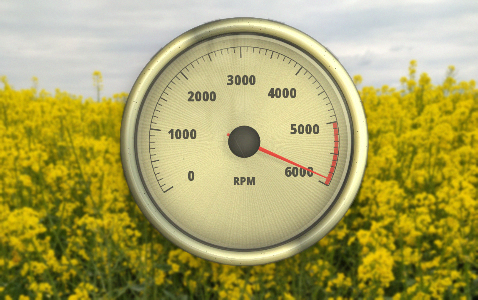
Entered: 5900 rpm
